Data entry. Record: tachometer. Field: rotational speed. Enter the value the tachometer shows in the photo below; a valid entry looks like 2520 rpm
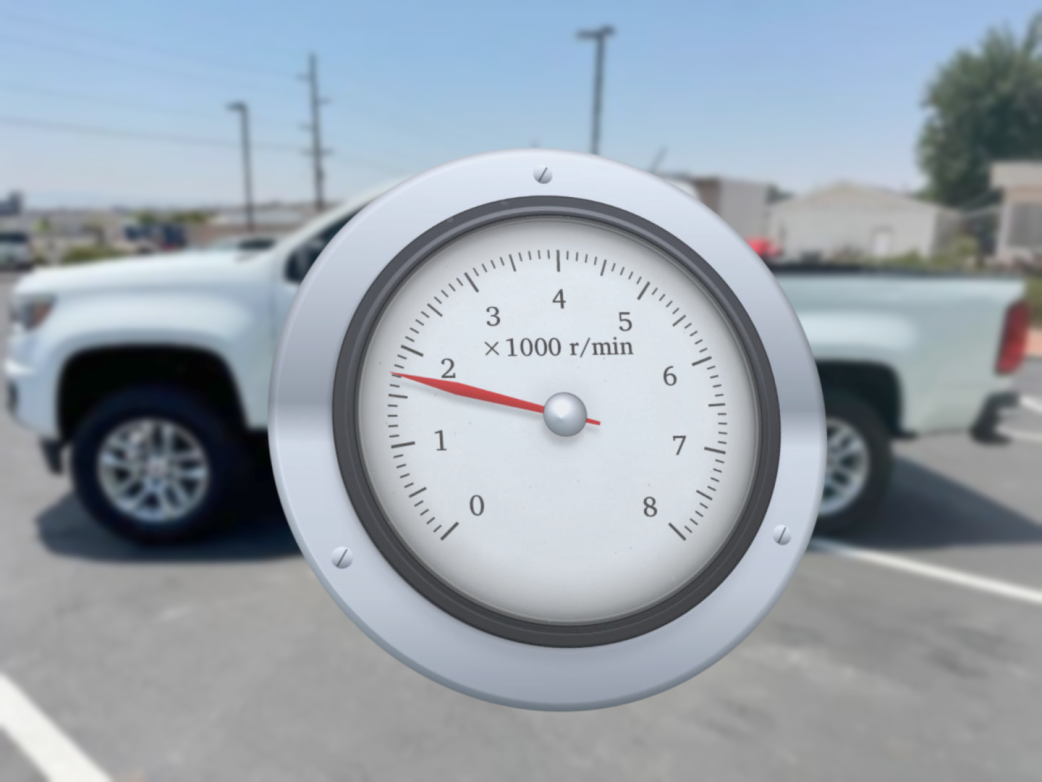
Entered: 1700 rpm
